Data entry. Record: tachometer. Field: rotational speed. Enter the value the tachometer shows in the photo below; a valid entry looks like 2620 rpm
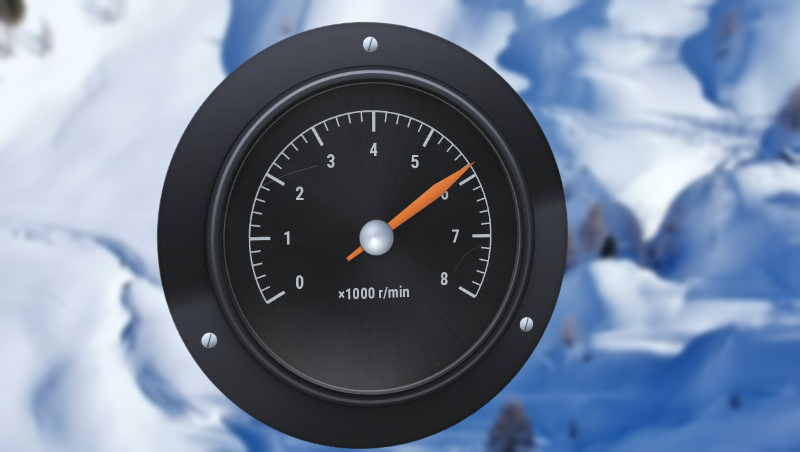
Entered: 5800 rpm
